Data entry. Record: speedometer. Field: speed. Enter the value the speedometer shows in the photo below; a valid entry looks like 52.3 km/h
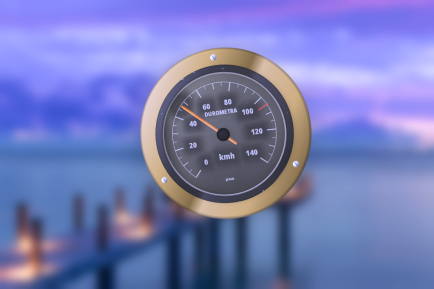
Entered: 47.5 km/h
